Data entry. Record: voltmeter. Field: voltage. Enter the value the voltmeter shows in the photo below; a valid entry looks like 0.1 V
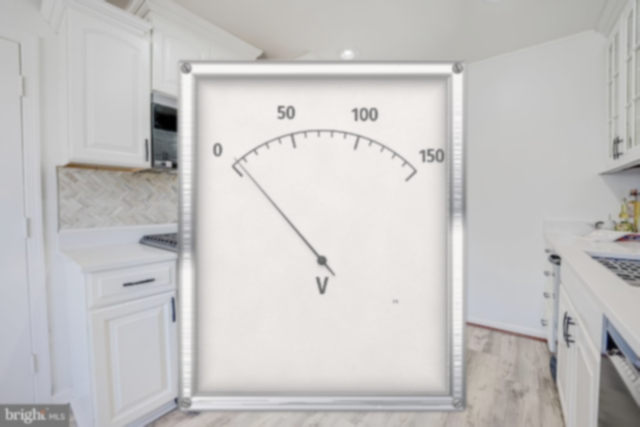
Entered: 5 V
